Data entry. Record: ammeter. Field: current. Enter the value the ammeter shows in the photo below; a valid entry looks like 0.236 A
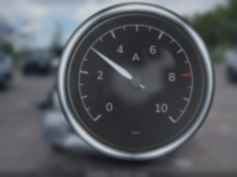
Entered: 3 A
